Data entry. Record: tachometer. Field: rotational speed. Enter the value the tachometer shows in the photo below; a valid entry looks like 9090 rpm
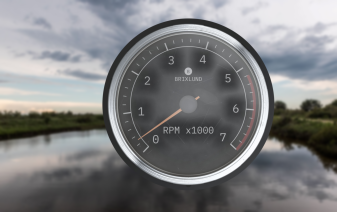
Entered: 300 rpm
